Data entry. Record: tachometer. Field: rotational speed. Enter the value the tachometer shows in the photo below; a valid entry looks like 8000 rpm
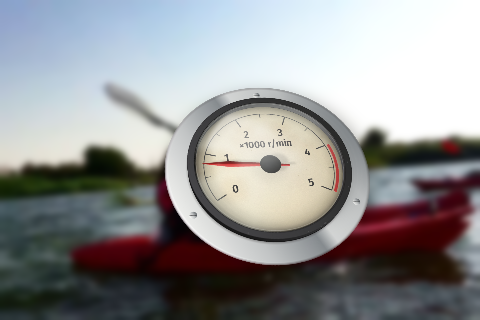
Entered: 750 rpm
